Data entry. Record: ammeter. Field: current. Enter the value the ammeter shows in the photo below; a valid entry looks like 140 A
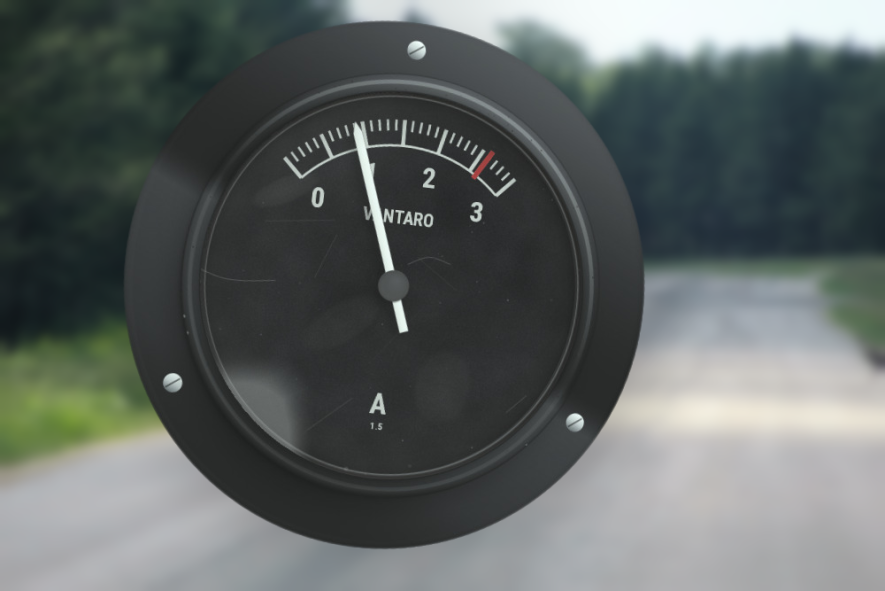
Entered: 0.9 A
